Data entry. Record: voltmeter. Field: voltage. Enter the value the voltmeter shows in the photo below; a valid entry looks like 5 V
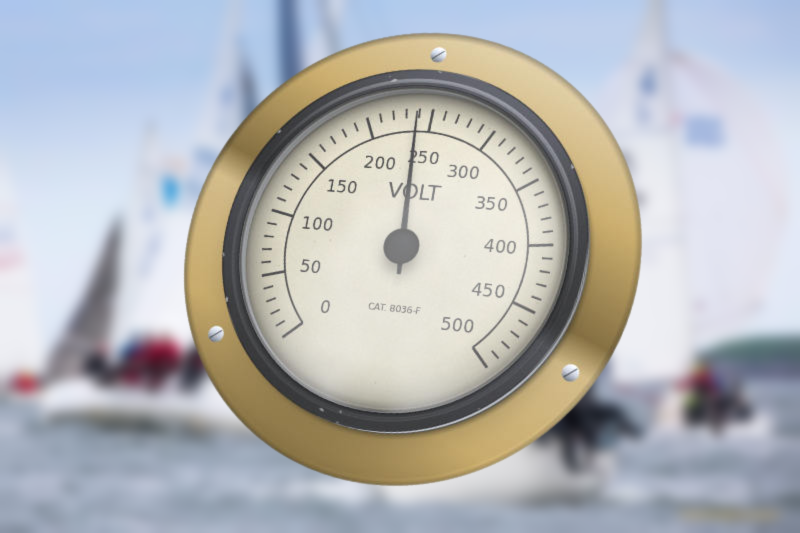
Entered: 240 V
